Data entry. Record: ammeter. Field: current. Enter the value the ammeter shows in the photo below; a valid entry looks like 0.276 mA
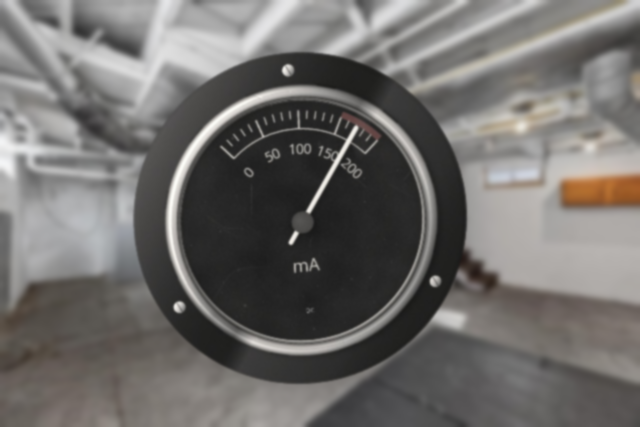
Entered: 170 mA
